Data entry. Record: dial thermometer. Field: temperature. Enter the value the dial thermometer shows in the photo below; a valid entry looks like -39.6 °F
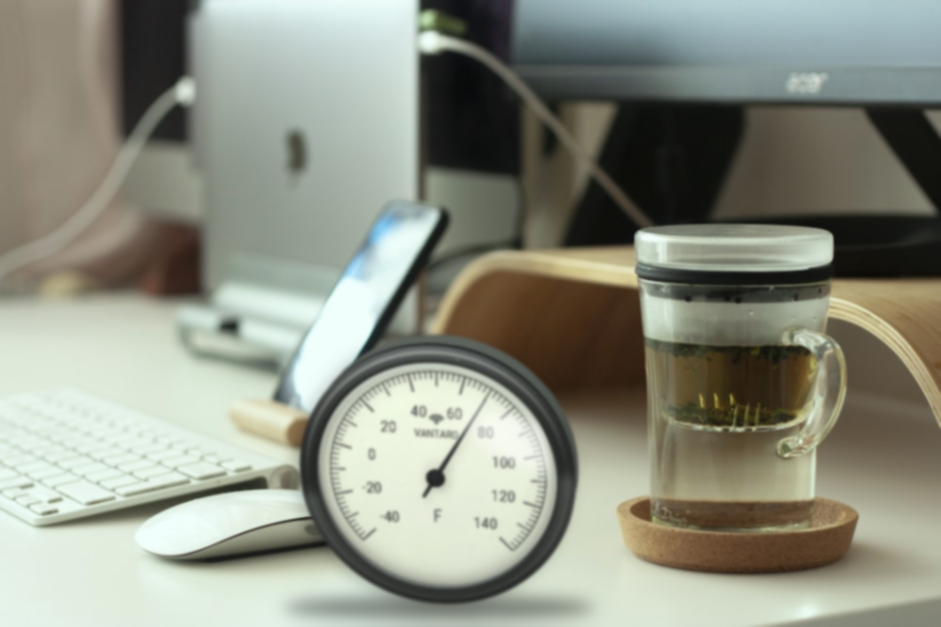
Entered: 70 °F
